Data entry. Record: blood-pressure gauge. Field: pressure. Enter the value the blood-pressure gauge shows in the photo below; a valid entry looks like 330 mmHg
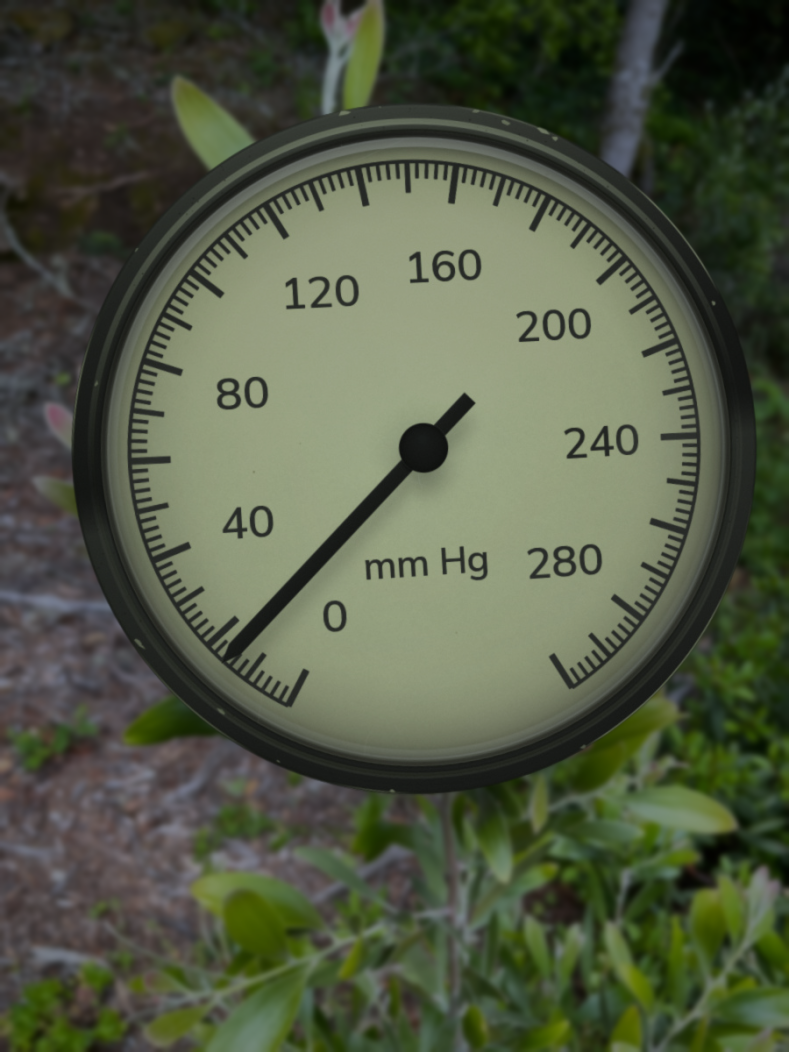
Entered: 16 mmHg
